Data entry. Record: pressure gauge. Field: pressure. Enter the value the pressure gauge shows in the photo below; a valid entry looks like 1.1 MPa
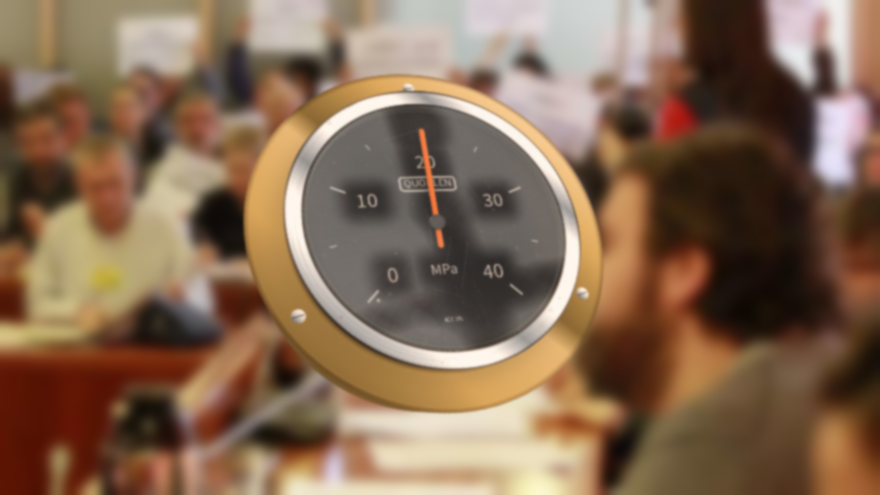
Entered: 20 MPa
